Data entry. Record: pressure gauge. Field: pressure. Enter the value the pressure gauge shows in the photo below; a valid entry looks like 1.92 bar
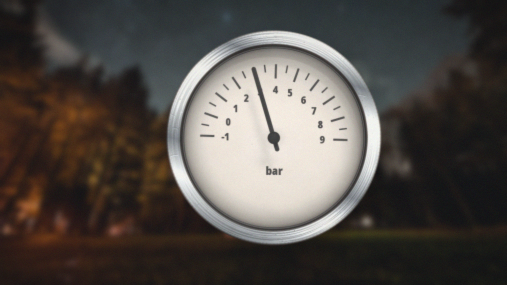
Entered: 3 bar
